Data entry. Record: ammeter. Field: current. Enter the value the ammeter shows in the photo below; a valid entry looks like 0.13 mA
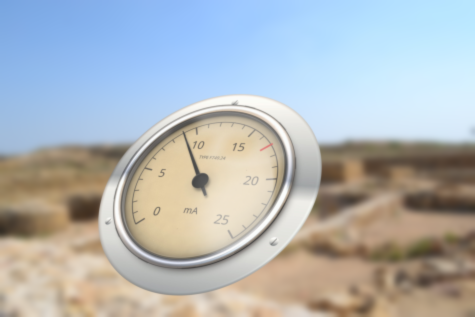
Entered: 9 mA
